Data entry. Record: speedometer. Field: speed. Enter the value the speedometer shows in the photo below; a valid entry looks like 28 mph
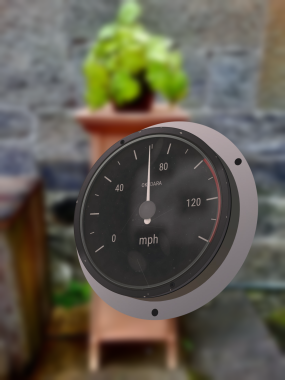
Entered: 70 mph
